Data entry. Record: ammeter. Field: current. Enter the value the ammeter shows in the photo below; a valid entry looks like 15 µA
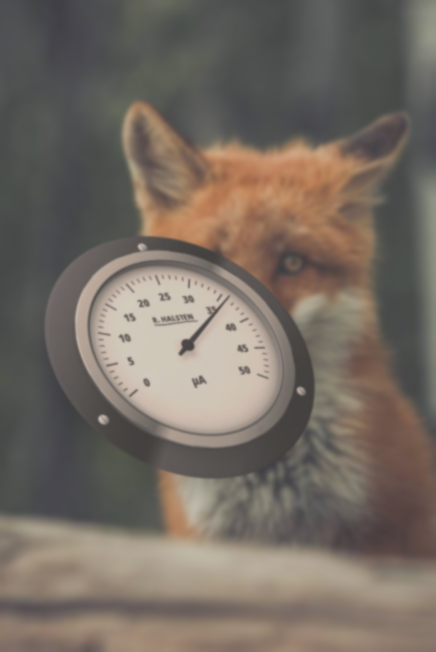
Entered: 36 µA
